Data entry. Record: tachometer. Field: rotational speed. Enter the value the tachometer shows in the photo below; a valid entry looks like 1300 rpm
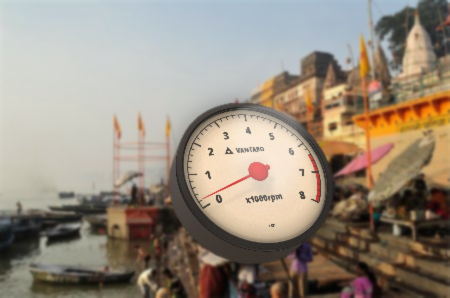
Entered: 200 rpm
